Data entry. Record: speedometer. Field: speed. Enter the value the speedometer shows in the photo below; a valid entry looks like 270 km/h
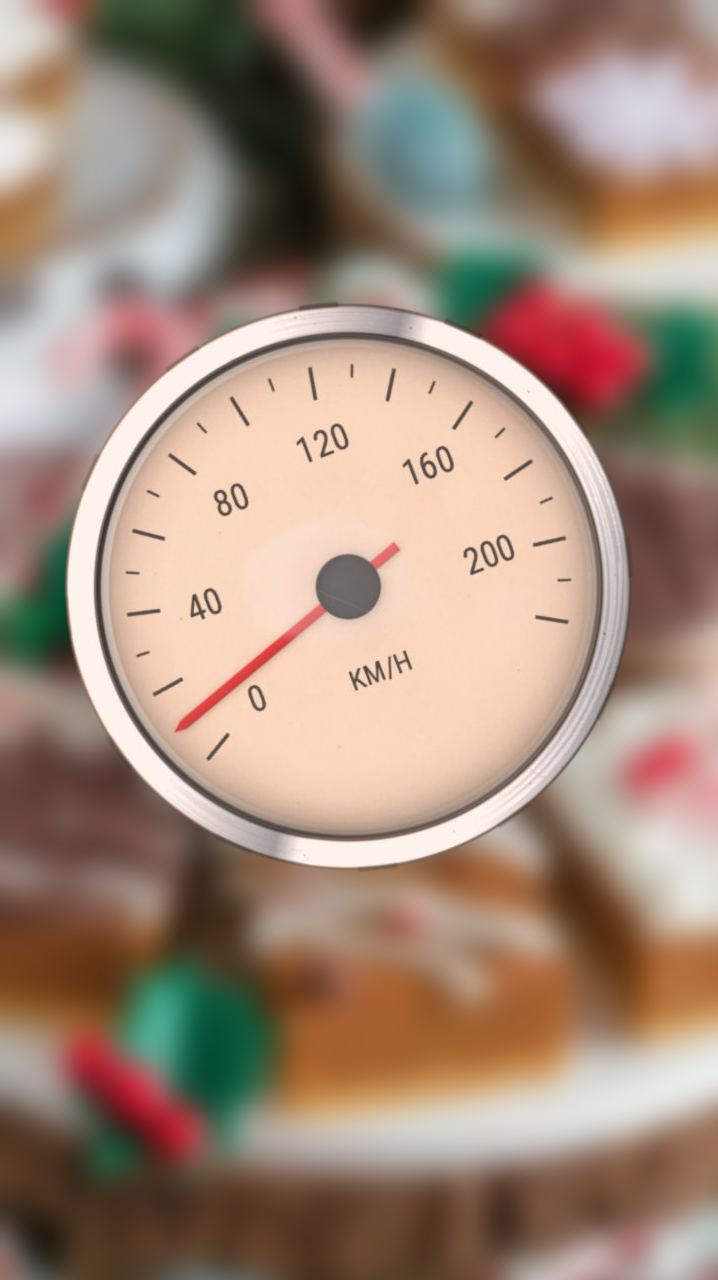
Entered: 10 km/h
